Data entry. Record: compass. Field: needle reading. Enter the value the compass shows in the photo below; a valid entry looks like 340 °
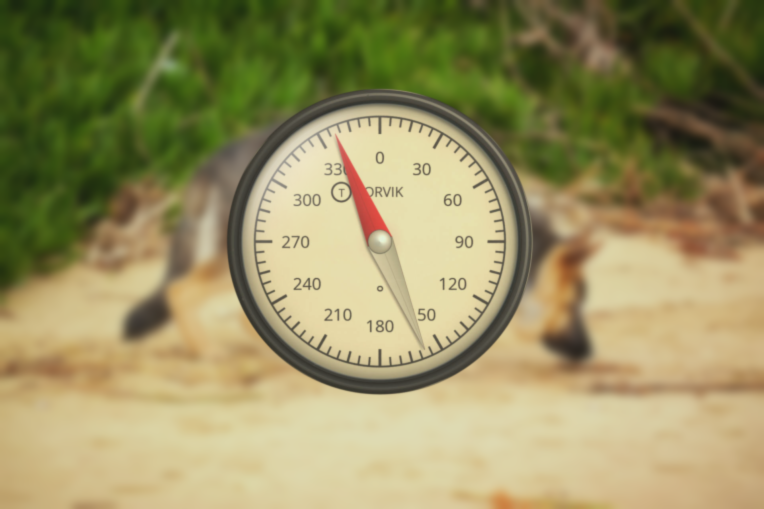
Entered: 337.5 °
